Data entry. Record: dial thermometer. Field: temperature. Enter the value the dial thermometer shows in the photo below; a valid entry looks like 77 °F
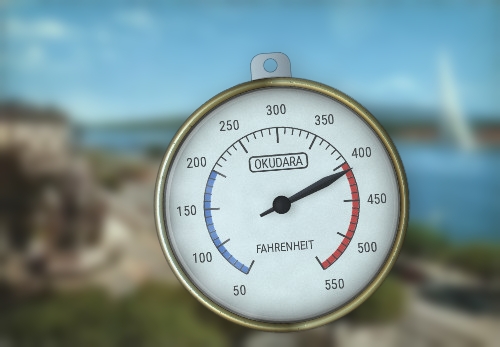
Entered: 410 °F
